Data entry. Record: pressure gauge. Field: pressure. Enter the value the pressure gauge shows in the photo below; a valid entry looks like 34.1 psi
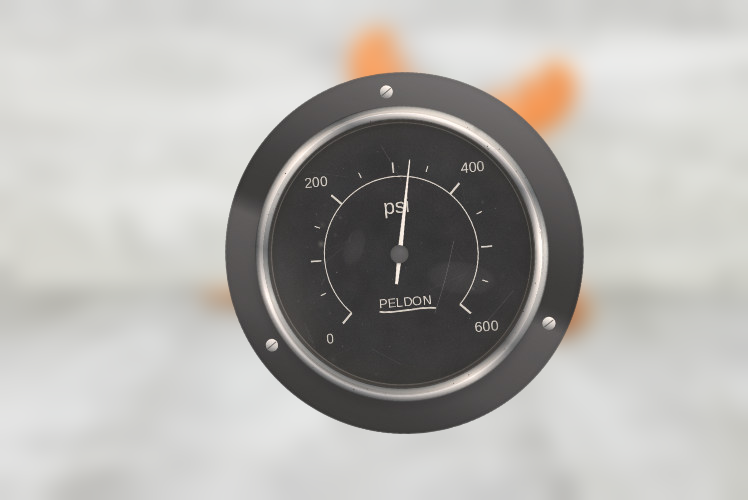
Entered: 325 psi
